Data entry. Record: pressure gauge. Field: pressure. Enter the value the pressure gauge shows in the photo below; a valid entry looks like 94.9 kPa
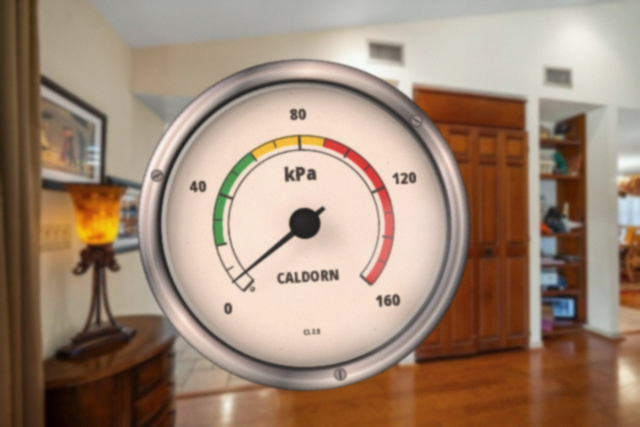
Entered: 5 kPa
